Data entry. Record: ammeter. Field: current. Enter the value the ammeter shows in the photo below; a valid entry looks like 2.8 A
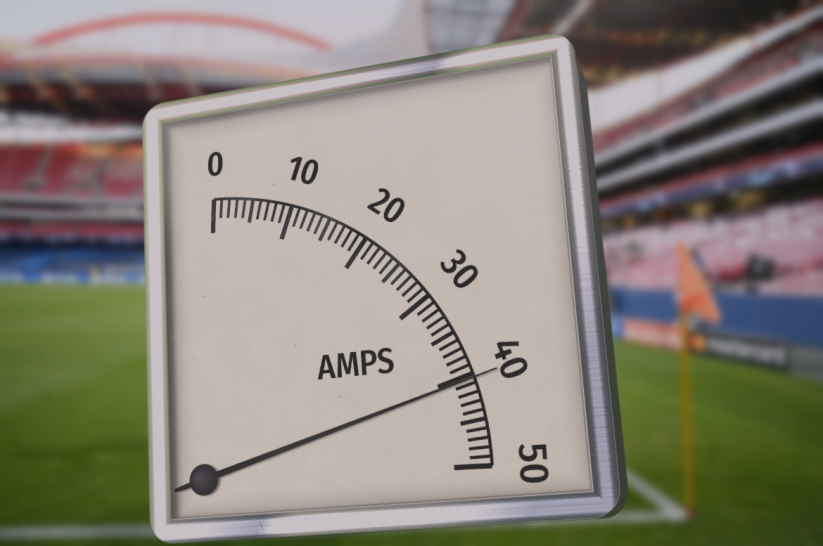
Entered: 40.5 A
